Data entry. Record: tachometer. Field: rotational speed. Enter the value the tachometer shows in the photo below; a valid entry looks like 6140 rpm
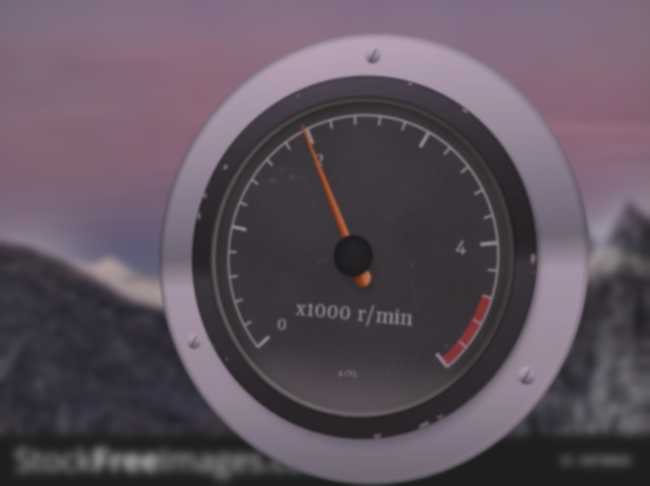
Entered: 2000 rpm
